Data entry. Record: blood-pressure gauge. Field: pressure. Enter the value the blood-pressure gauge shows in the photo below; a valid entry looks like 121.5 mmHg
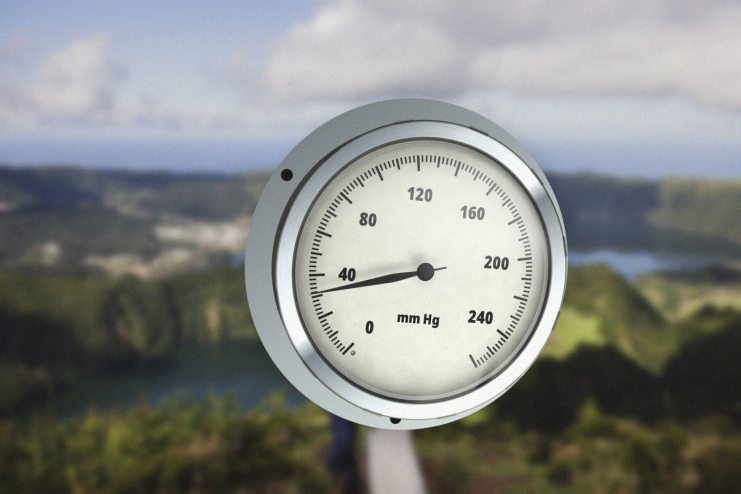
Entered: 32 mmHg
